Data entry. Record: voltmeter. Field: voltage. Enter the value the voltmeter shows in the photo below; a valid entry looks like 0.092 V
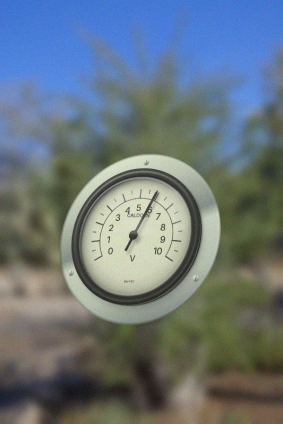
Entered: 6 V
